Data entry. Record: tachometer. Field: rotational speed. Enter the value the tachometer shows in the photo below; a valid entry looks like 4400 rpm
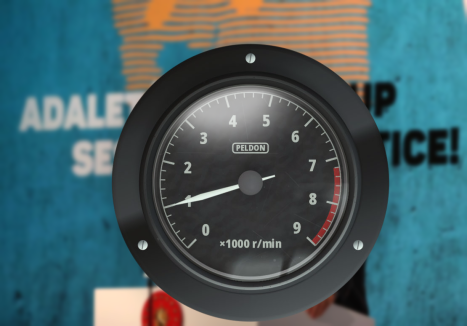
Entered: 1000 rpm
